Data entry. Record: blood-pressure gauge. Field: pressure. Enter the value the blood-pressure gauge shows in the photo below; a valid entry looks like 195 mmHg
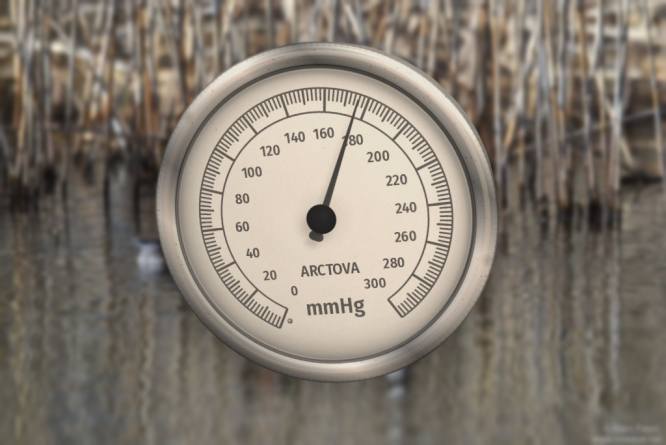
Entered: 176 mmHg
